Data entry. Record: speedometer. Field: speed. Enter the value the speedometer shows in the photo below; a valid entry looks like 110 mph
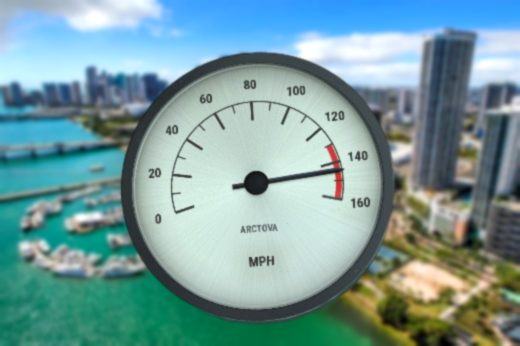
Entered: 145 mph
